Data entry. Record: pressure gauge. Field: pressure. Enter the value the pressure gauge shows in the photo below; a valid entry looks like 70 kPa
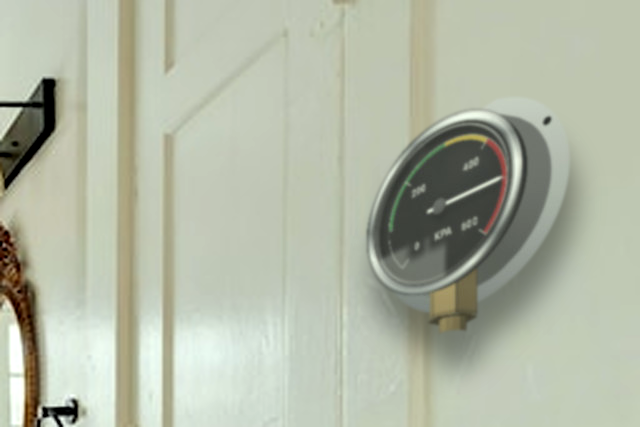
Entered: 500 kPa
